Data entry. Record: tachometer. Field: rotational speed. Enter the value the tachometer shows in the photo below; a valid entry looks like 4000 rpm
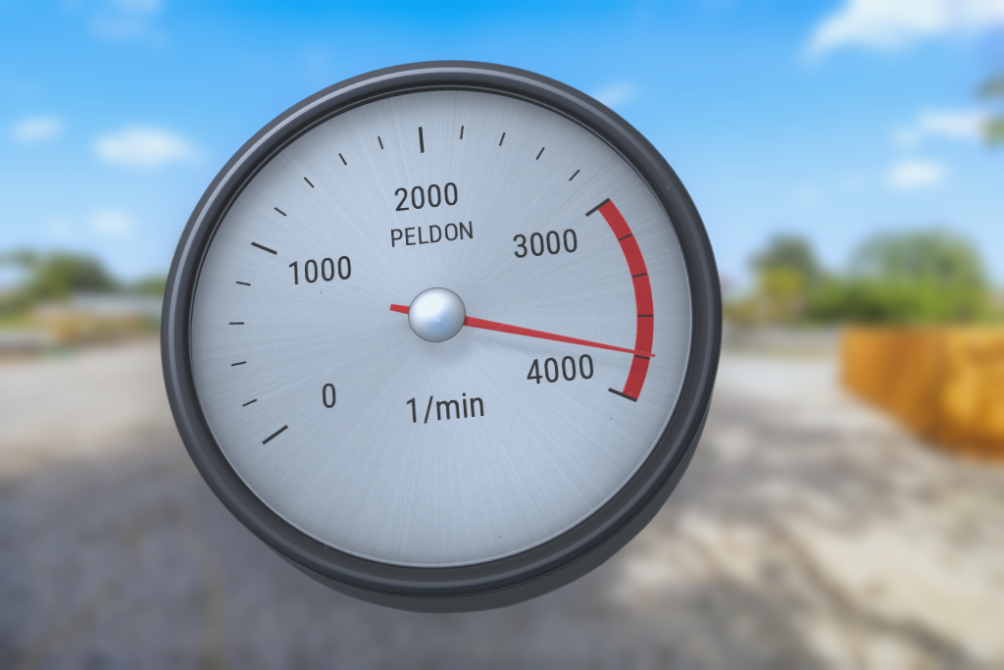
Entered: 3800 rpm
